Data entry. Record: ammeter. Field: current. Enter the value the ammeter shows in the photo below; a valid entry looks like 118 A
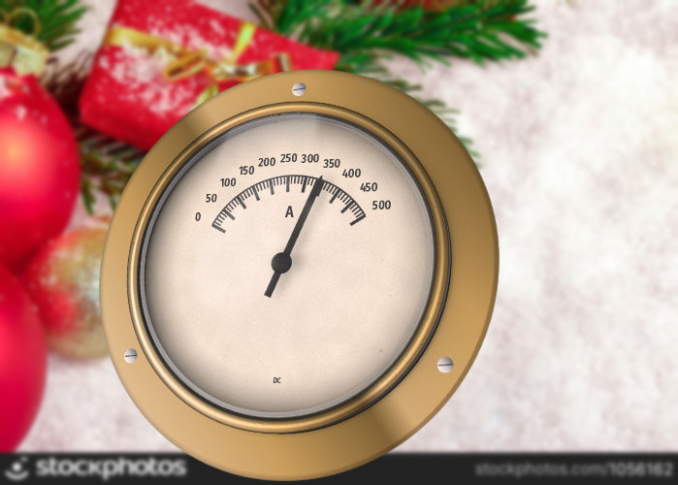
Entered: 350 A
